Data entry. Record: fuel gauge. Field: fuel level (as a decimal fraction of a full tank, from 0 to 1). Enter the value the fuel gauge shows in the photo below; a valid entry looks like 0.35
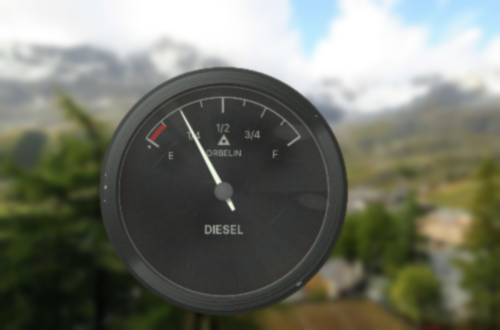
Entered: 0.25
